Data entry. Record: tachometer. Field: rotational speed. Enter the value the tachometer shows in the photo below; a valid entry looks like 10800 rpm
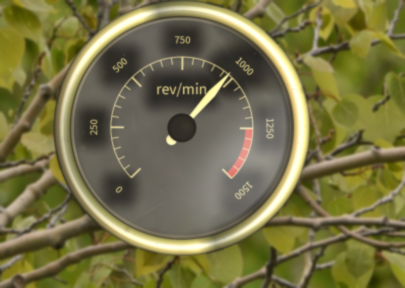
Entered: 975 rpm
